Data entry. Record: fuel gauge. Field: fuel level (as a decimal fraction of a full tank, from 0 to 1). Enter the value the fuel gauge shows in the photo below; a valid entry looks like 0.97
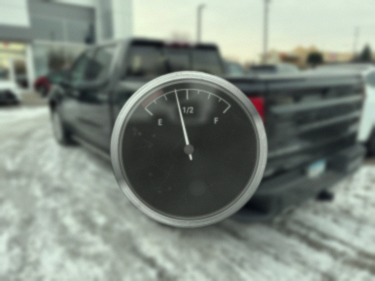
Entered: 0.375
